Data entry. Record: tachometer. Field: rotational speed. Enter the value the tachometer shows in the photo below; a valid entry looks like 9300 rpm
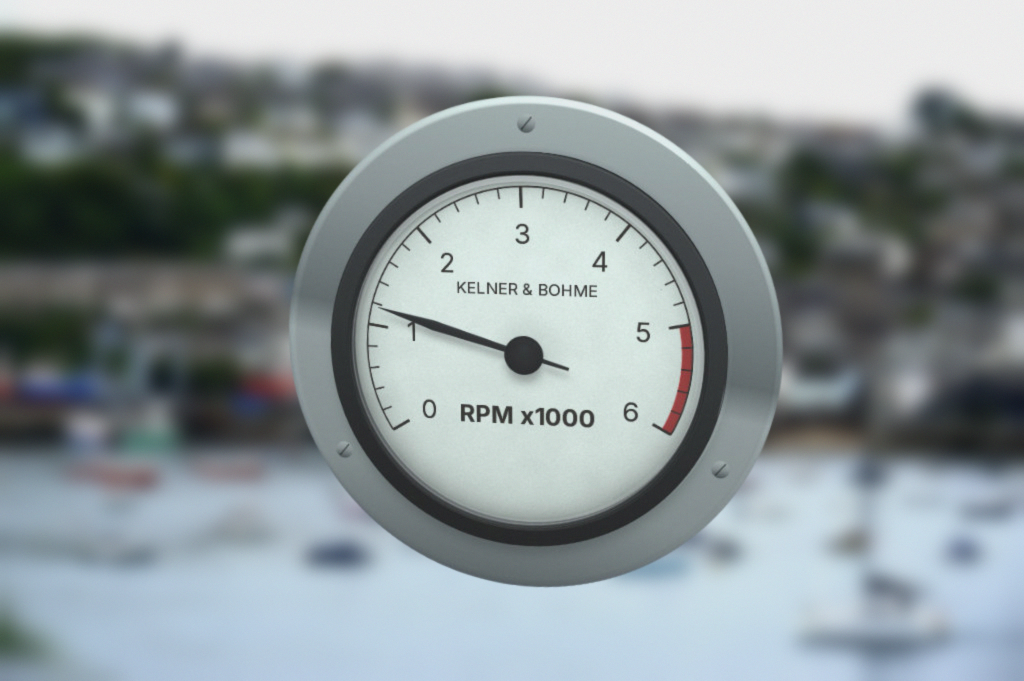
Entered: 1200 rpm
